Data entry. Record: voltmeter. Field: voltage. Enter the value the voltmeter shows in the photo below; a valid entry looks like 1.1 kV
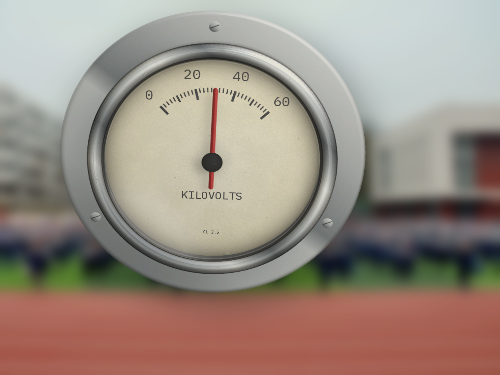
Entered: 30 kV
